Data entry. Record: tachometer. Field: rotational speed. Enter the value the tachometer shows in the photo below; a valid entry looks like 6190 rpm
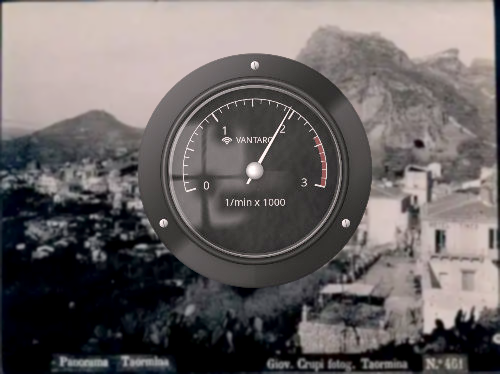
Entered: 1950 rpm
